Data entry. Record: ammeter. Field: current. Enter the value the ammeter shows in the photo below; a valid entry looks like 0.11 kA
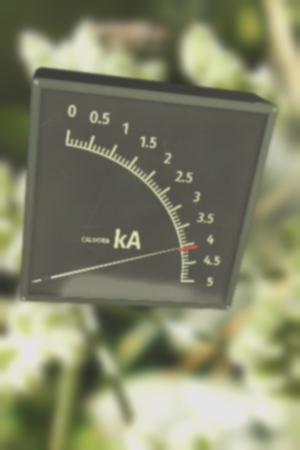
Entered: 4 kA
